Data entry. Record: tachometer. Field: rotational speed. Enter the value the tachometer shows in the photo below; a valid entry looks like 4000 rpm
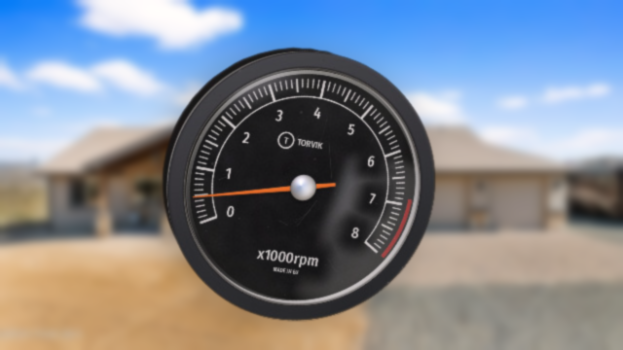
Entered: 500 rpm
